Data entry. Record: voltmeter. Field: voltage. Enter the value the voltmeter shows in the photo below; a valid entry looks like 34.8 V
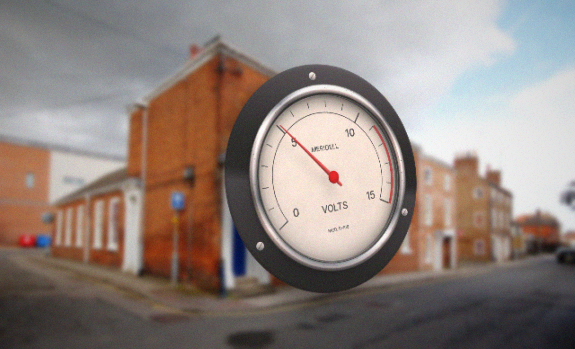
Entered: 5 V
